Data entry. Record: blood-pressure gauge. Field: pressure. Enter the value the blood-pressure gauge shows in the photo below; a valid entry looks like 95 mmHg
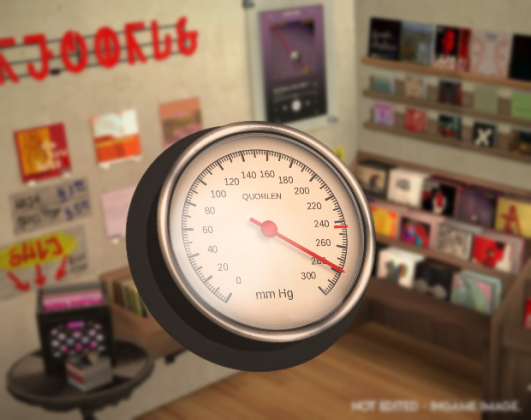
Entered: 280 mmHg
